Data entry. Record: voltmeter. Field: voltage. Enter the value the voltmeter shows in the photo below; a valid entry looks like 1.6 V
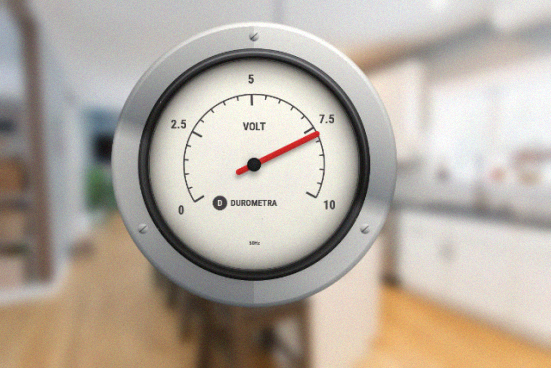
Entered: 7.75 V
